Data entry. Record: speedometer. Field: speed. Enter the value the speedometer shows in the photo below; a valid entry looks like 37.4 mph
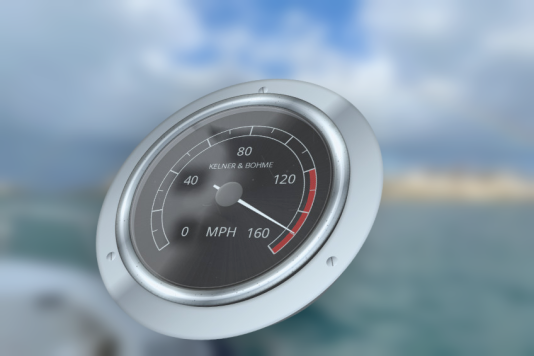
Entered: 150 mph
